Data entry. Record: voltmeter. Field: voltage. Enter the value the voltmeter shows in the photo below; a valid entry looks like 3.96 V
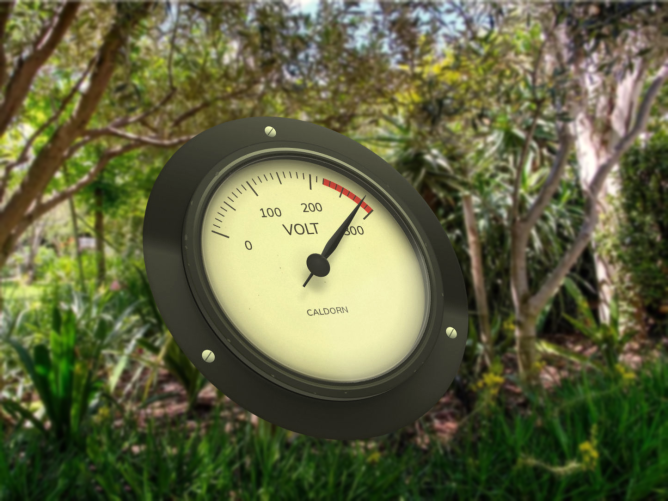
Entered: 280 V
